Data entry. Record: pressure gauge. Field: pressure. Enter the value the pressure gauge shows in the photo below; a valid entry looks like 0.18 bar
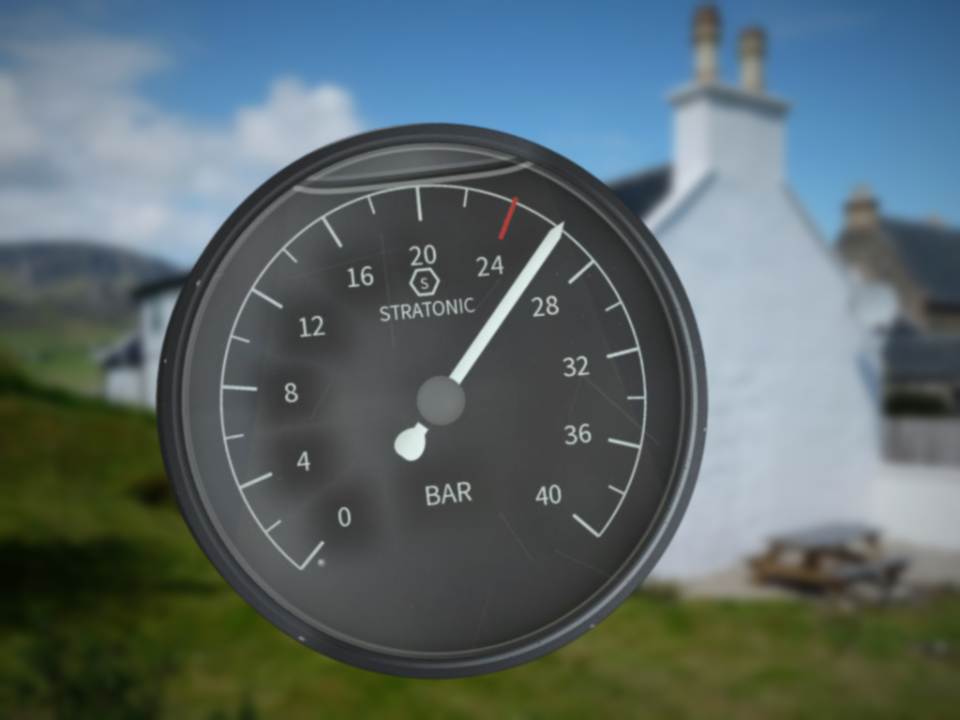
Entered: 26 bar
